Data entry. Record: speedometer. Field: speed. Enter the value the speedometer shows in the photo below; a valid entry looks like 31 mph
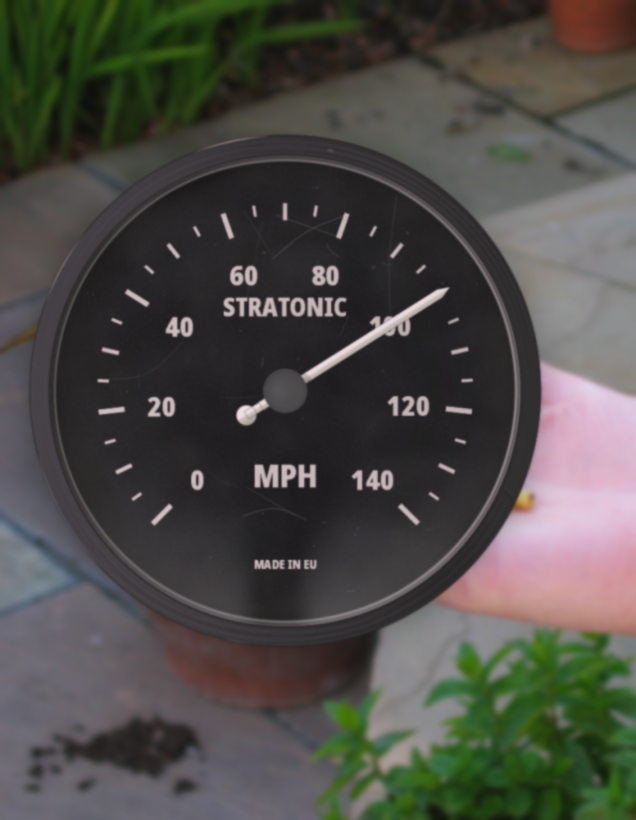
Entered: 100 mph
